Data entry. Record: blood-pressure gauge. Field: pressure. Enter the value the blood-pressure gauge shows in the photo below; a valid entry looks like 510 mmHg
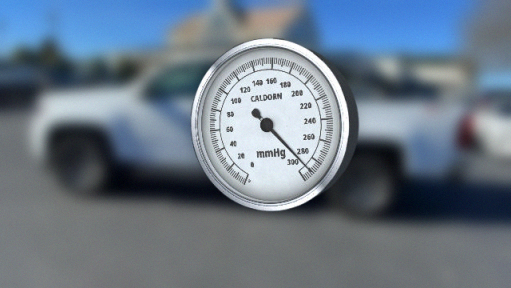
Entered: 290 mmHg
